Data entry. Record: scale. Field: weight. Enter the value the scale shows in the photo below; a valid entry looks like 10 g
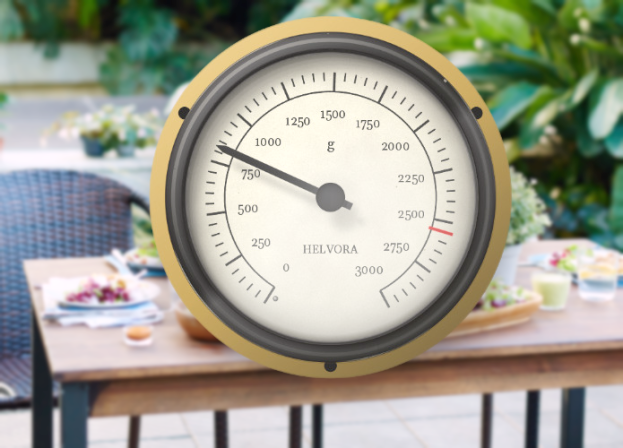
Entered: 825 g
